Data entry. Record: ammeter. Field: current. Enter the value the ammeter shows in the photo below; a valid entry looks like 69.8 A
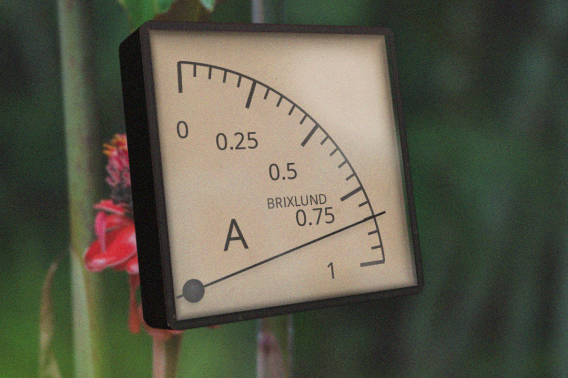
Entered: 0.85 A
